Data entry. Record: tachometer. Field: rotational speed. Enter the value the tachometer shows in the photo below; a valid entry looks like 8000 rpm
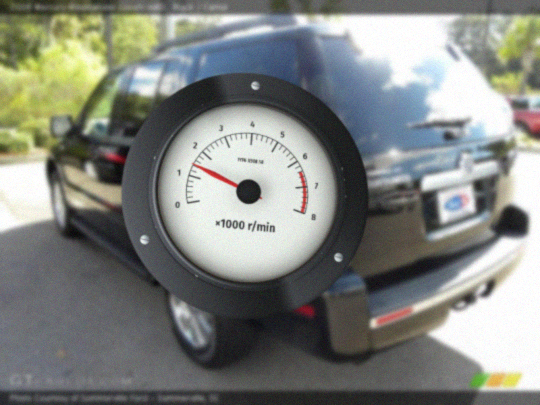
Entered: 1400 rpm
